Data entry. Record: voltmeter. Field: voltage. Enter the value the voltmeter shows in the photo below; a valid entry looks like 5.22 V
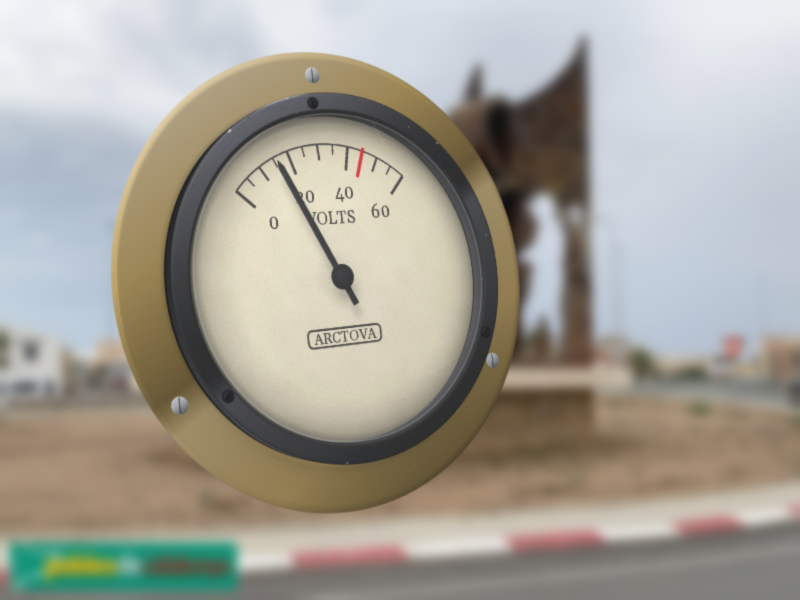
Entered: 15 V
